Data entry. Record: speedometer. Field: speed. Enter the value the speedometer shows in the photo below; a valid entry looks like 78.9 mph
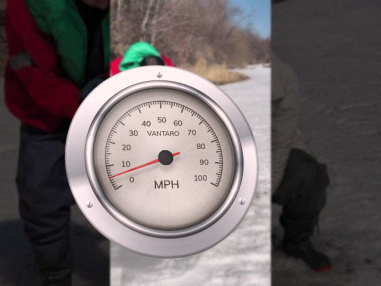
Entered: 5 mph
